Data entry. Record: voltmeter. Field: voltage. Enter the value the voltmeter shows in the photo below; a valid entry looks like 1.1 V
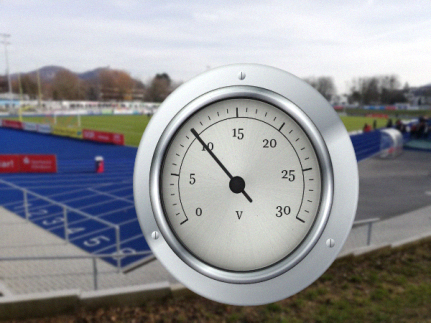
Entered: 10 V
